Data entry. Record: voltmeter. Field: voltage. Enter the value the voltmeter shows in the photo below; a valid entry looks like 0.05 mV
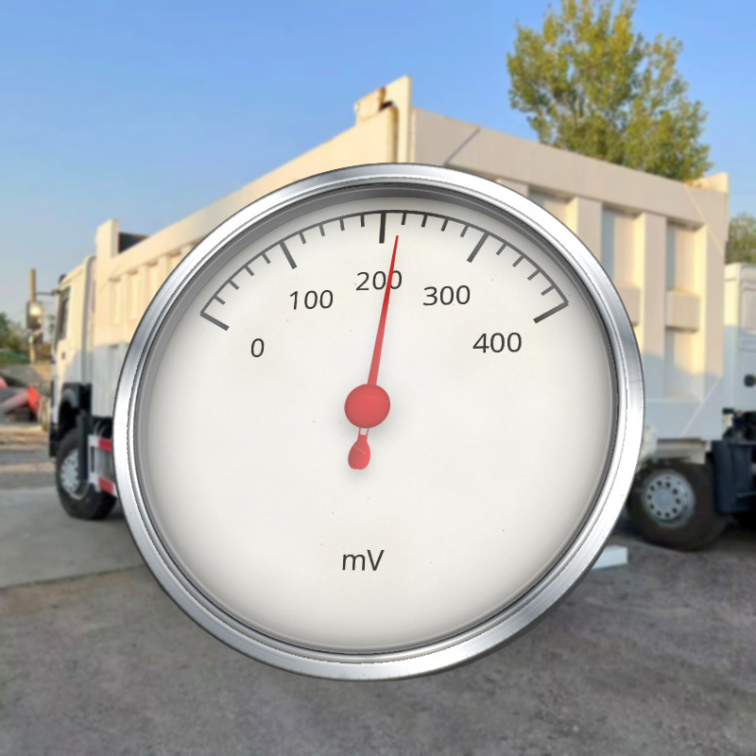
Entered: 220 mV
